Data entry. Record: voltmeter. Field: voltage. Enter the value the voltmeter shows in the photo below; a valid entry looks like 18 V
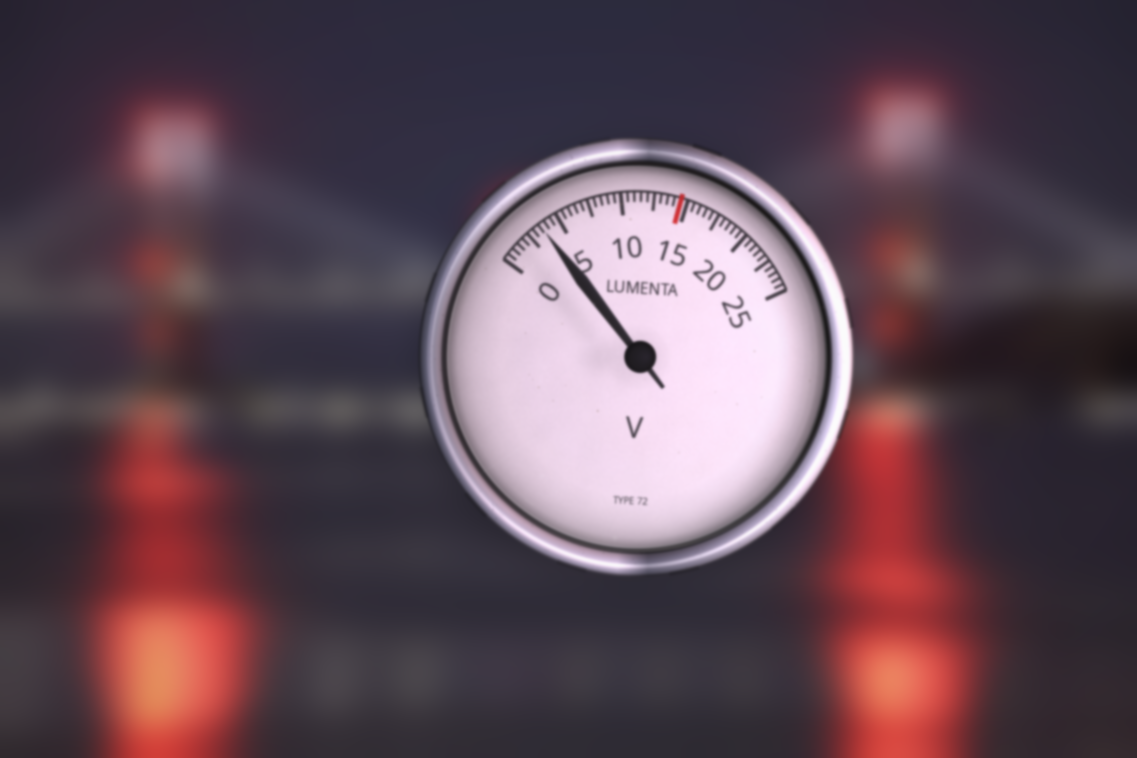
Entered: 3.5 V
